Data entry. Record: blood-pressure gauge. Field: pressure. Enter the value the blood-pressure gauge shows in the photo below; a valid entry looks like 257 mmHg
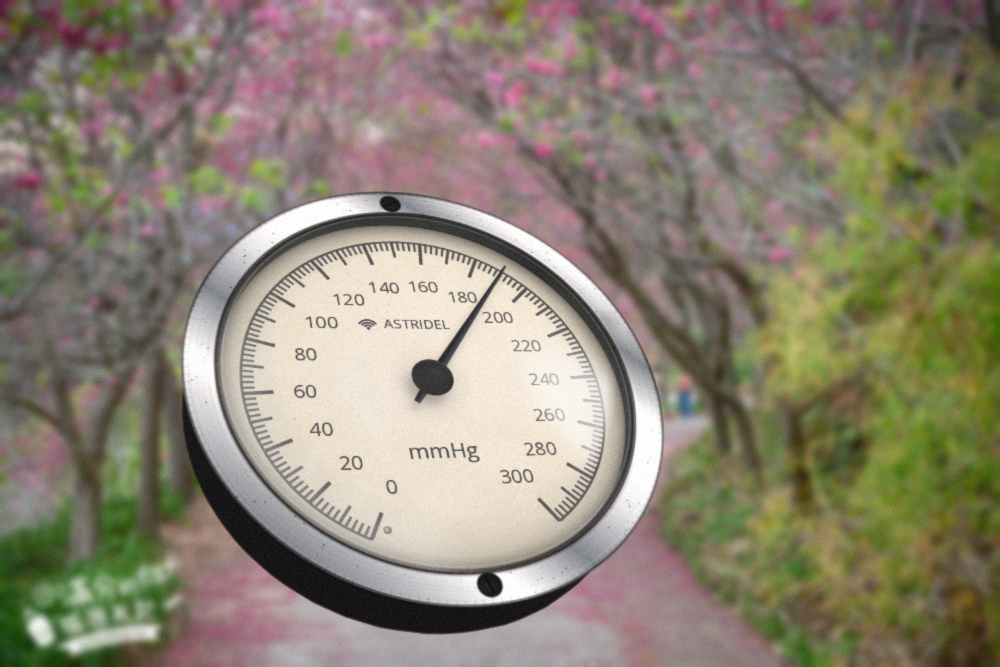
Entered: 190 mmHg
